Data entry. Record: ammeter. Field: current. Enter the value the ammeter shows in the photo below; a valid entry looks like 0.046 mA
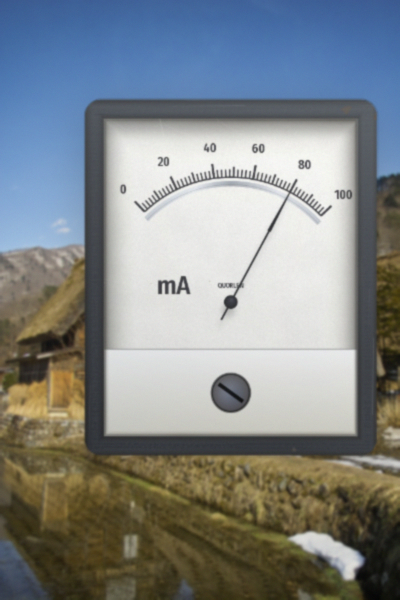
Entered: 80 mA
